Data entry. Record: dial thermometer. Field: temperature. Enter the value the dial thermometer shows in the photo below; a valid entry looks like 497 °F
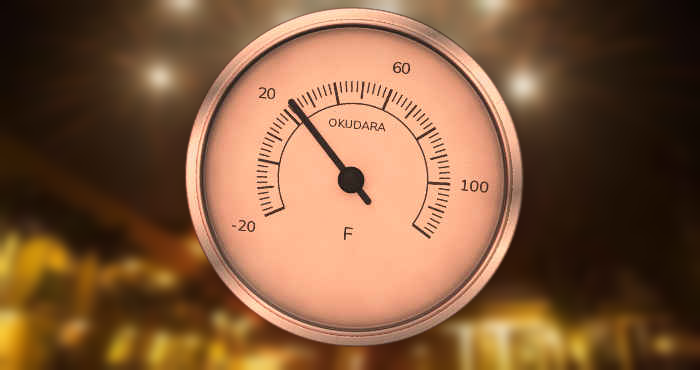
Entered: 24 °F
